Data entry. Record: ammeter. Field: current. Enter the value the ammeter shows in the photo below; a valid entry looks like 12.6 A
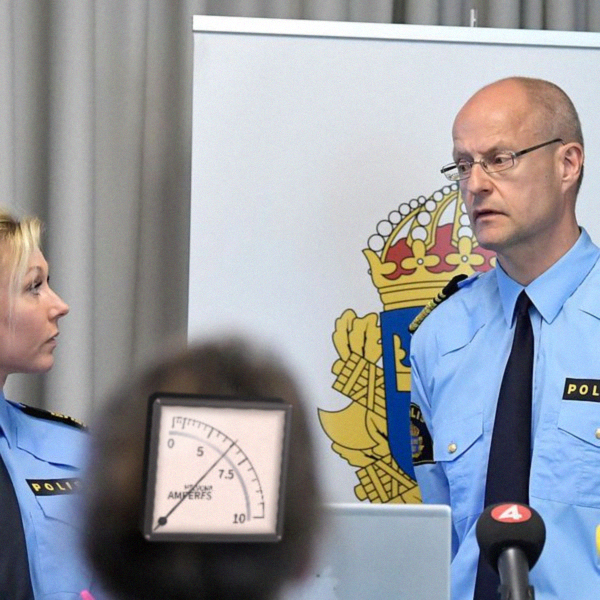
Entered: 6.5 A
